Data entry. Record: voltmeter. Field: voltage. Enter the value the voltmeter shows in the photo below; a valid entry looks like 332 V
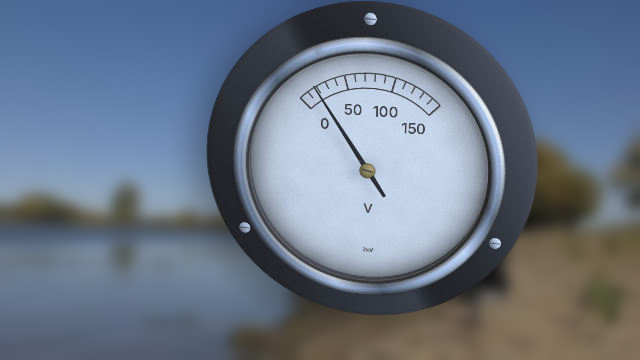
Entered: 20 V
